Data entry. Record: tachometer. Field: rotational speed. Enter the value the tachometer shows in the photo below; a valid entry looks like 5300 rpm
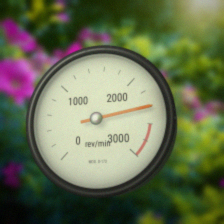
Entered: 2400 rpm
